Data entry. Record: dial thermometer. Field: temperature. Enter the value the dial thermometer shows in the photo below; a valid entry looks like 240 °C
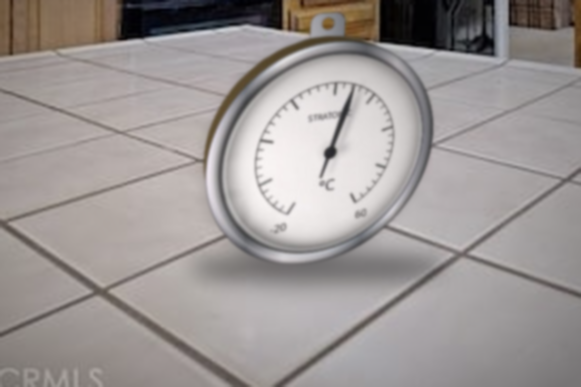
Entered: 24 °C
